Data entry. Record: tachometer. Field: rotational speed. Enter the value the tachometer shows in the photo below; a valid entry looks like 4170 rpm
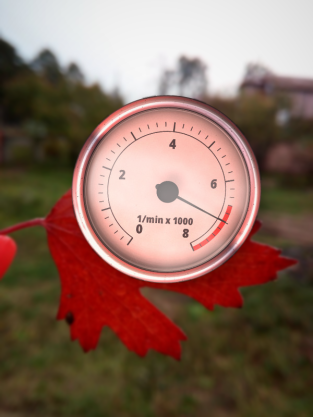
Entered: 7000 rpm
